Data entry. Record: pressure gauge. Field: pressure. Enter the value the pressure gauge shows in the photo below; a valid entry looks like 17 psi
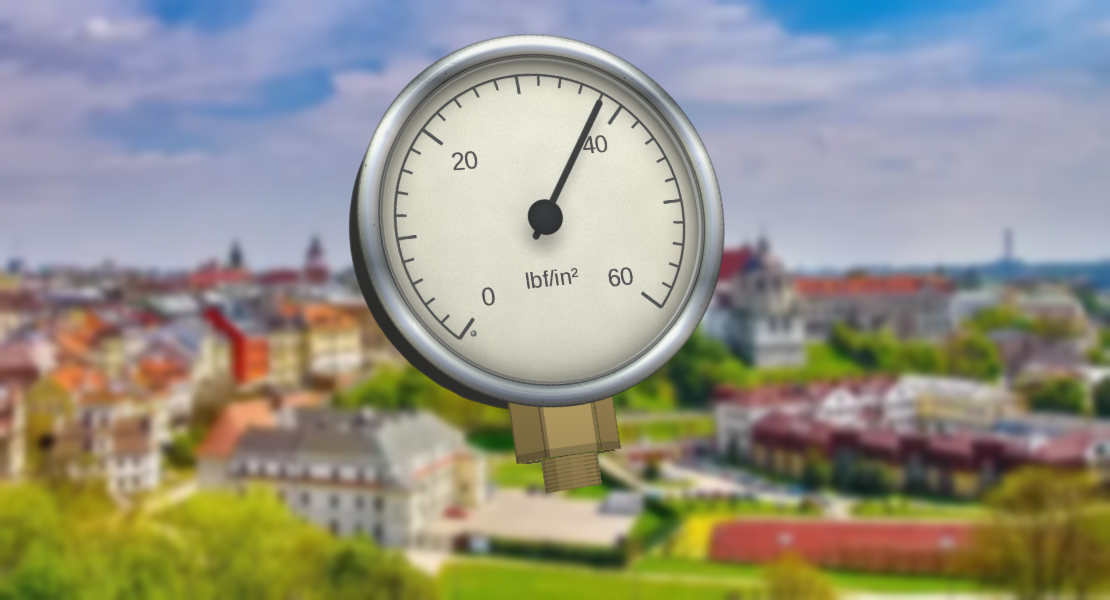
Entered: 38 psi
